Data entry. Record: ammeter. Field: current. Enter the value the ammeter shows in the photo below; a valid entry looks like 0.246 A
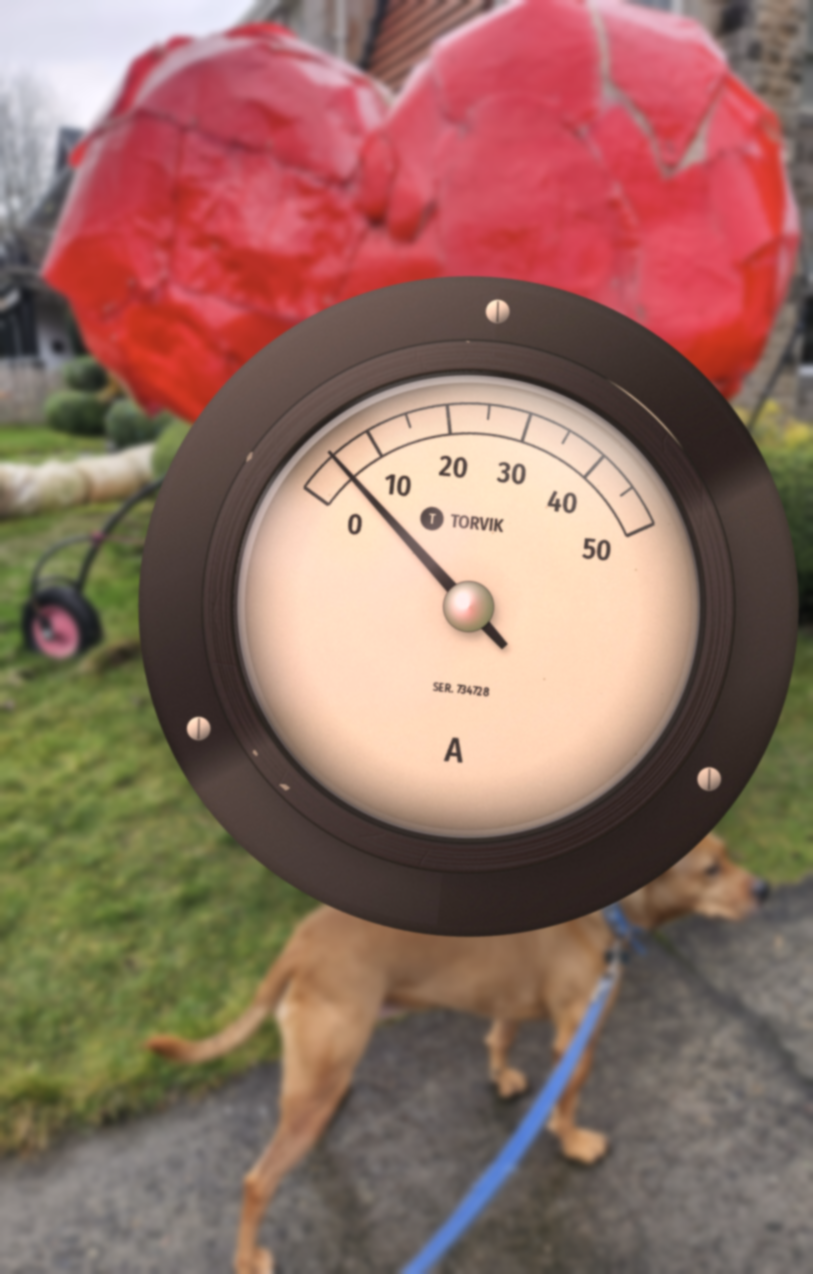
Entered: 5 A
